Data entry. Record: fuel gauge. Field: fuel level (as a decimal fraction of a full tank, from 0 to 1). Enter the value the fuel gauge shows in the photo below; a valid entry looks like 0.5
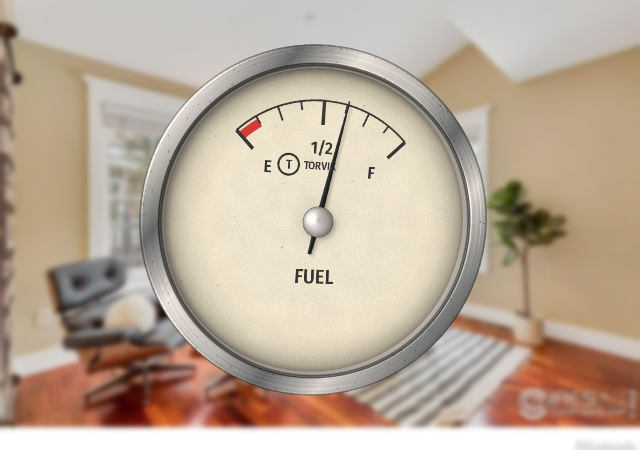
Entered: 0.625
